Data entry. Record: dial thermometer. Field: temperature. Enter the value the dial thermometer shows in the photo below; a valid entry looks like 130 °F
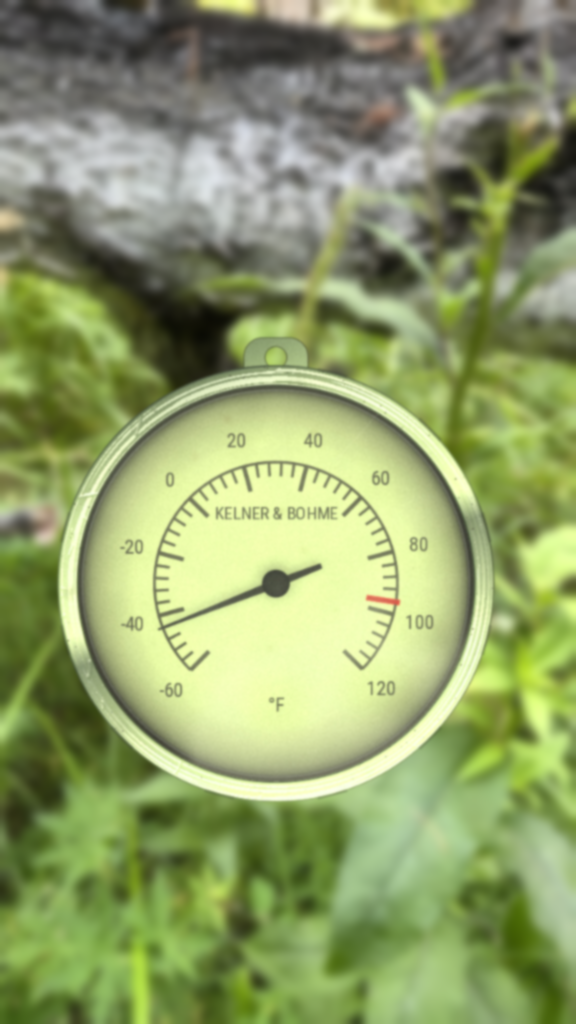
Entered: -44 °F
